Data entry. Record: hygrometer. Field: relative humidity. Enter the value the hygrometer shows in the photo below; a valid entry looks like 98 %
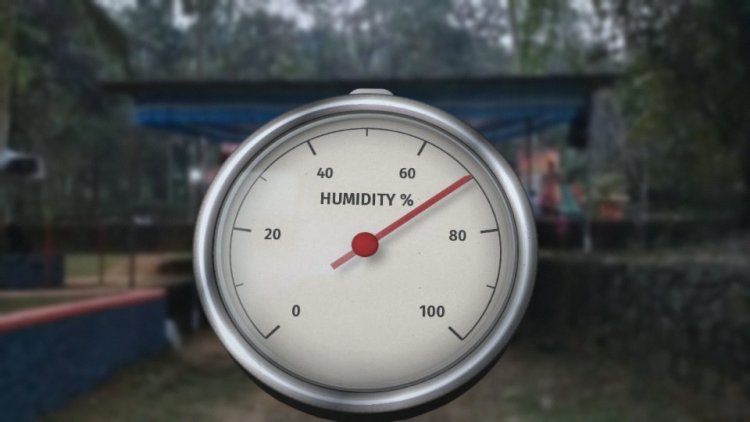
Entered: 70 %
